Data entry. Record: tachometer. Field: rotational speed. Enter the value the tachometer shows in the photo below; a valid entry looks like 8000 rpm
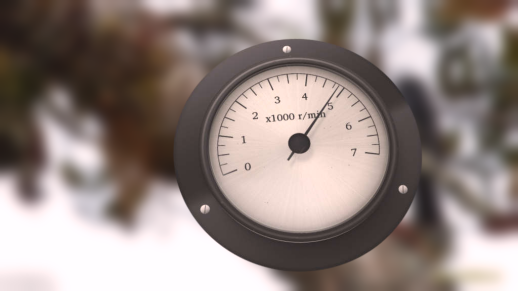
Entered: 4875 rpm
